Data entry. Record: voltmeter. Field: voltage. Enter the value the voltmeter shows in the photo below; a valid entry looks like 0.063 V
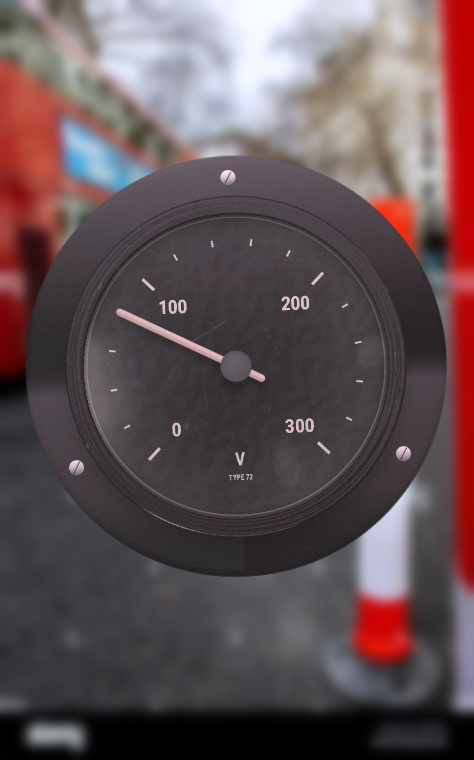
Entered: 80 V
